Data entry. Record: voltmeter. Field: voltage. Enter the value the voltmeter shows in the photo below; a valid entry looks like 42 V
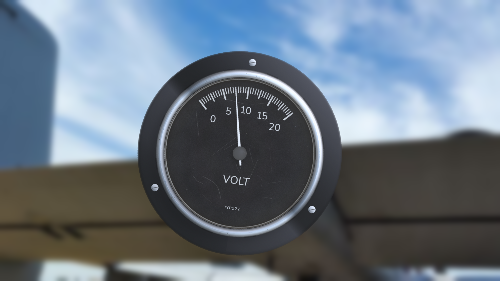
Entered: 7.5 V
